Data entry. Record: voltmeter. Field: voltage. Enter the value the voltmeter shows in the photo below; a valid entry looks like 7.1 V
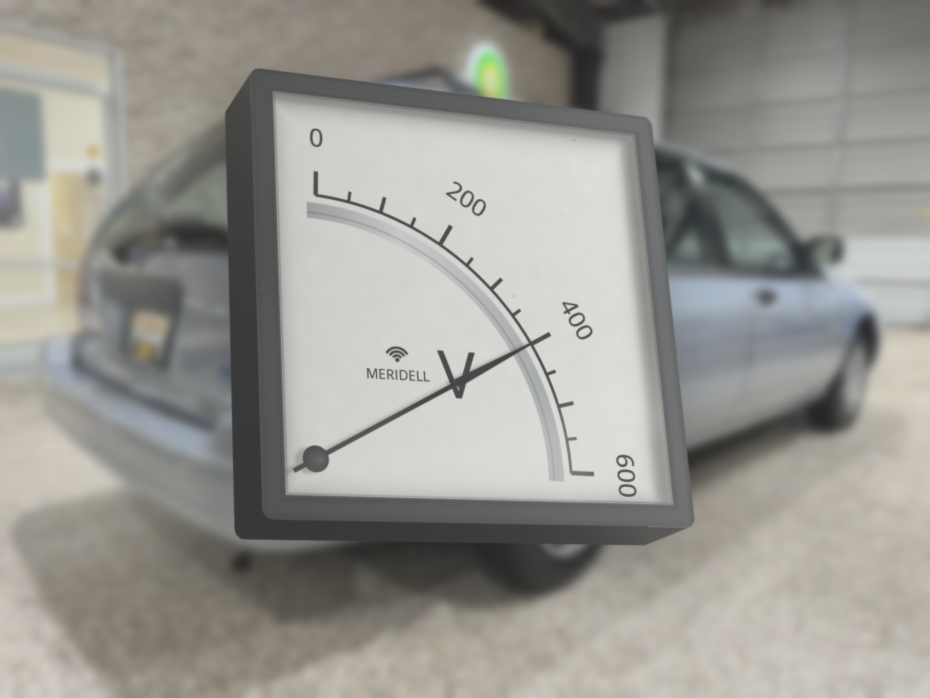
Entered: 400 V
